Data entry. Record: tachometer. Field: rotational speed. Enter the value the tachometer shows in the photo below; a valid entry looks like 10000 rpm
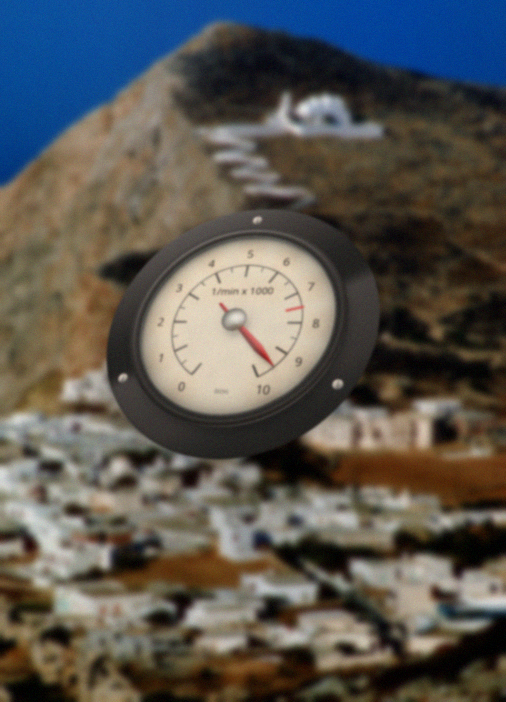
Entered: 9500 rpm
